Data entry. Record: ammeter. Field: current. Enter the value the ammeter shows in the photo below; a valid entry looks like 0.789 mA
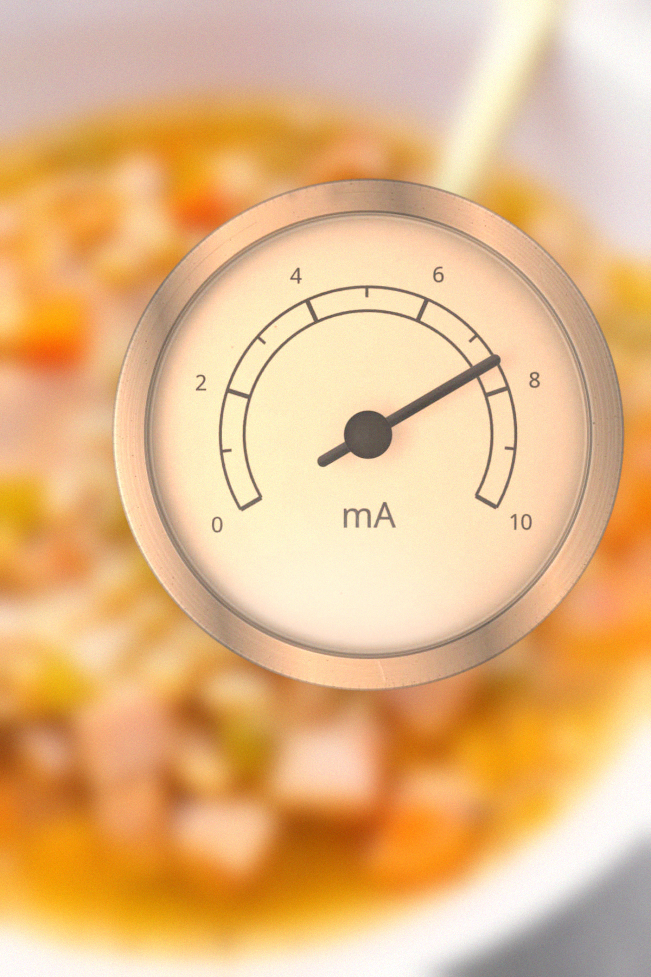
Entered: 7.5 mA
